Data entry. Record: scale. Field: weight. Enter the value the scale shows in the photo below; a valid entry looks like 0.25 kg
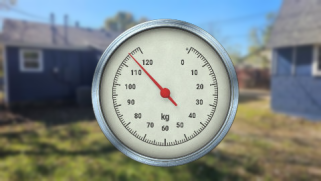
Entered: 115 kg
